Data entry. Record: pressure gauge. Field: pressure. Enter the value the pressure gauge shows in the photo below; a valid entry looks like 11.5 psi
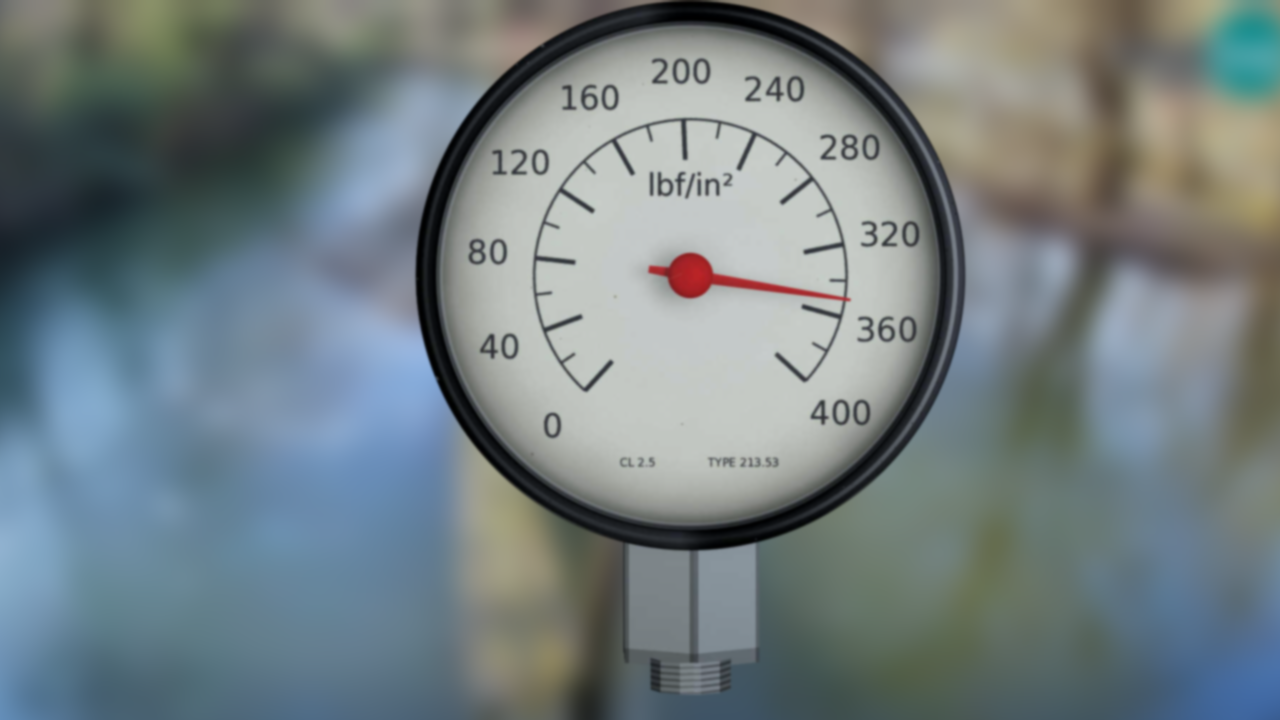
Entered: 350 psi
